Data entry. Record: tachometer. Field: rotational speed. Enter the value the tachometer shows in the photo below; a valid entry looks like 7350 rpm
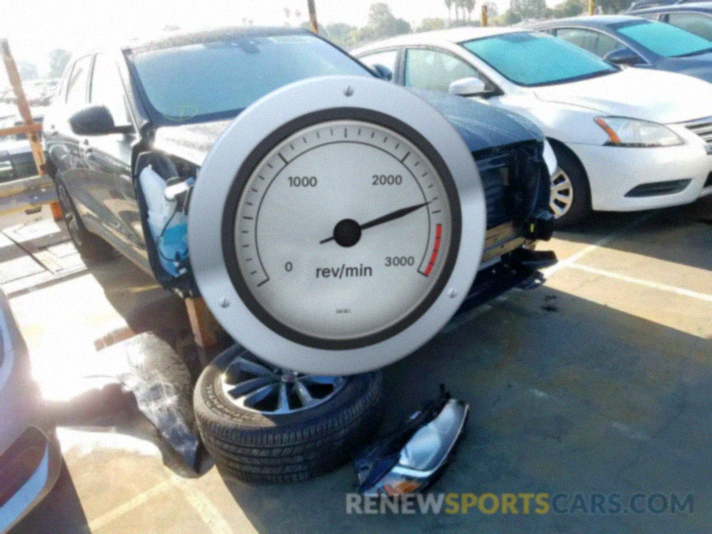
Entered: 2400 rpm
